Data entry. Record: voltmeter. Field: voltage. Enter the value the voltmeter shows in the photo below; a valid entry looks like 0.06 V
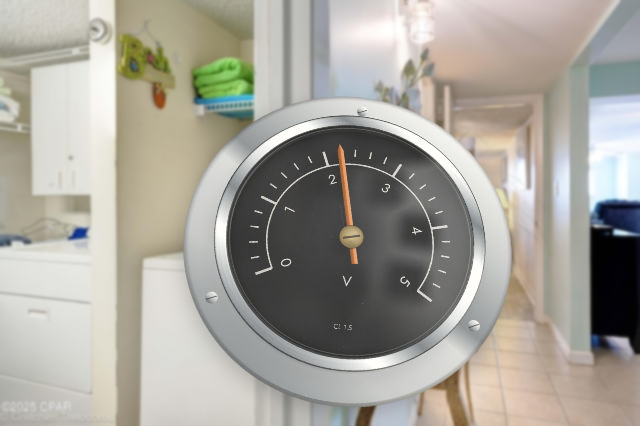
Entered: 2.2 V
